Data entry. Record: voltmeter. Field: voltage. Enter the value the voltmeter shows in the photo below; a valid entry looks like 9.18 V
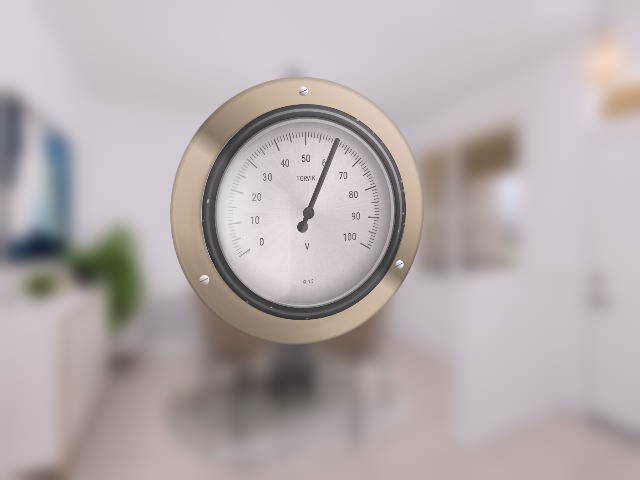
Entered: 60 V
